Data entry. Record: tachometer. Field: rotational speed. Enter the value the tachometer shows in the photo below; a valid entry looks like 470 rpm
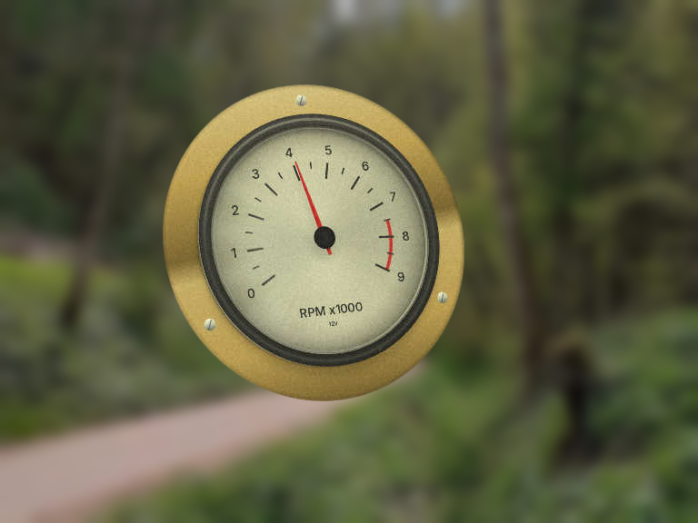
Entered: 4000 rpm
